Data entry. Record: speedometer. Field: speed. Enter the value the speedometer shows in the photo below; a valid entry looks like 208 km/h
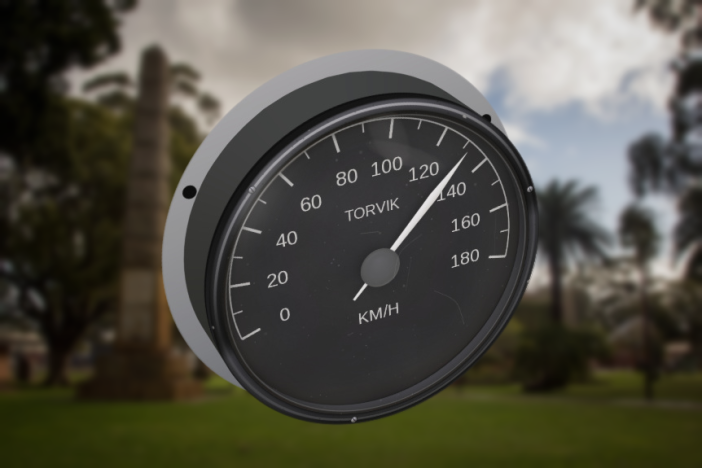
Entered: 130 km/h
